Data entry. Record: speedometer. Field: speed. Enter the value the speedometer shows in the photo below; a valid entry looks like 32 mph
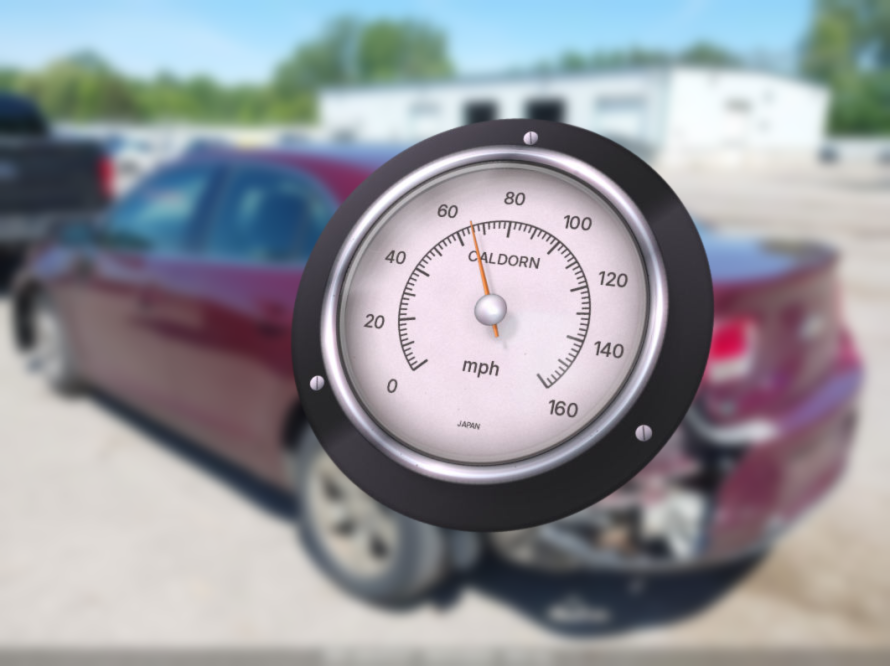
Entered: 66 mph
